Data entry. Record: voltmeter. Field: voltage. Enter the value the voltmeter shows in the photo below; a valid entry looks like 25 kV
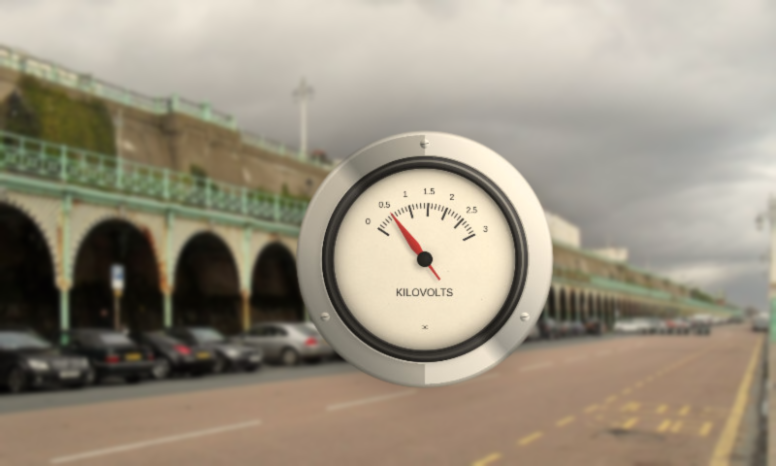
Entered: 0.5 kV
